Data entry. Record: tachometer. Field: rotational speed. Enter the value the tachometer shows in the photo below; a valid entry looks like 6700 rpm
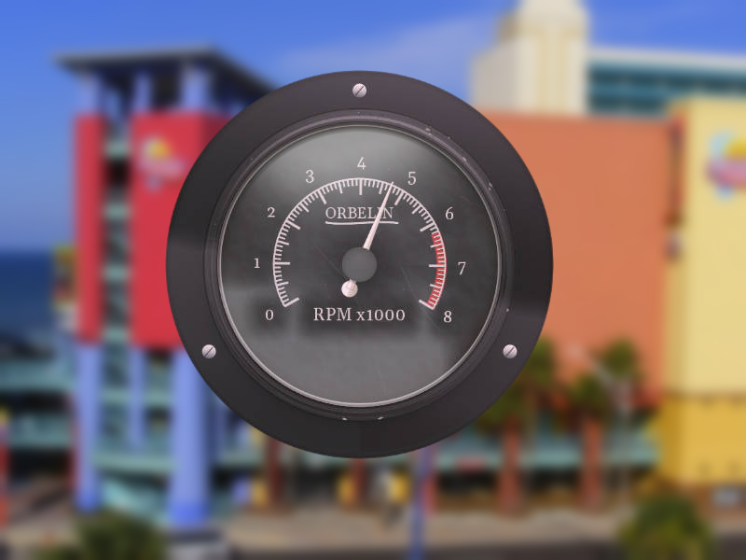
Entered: 4700 rpm
